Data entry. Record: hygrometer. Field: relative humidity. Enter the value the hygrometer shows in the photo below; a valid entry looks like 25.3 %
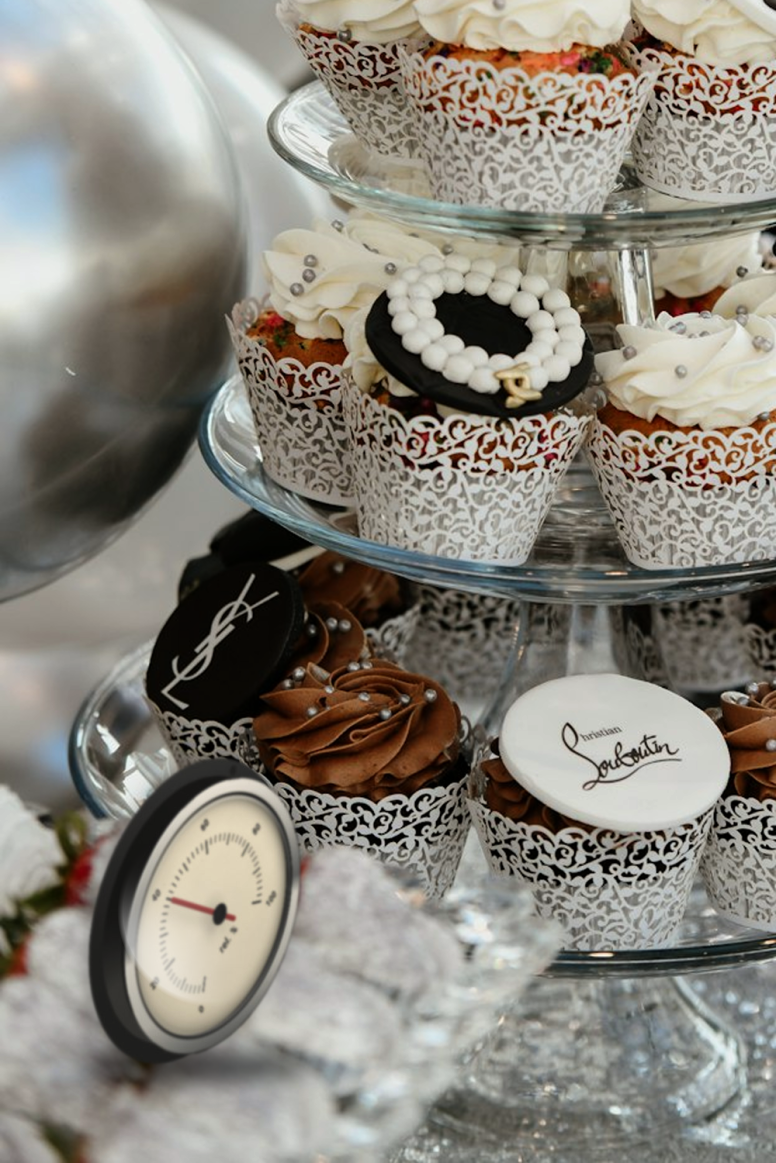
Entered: 40 %
